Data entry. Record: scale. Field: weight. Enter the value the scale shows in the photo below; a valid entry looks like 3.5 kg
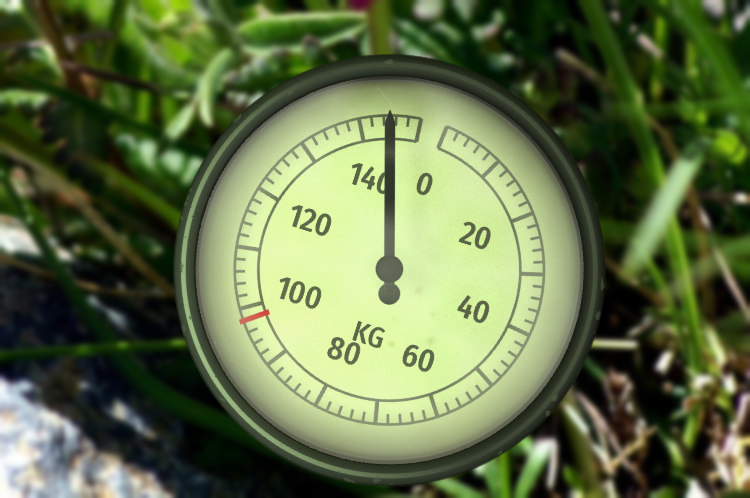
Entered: 145 kg
